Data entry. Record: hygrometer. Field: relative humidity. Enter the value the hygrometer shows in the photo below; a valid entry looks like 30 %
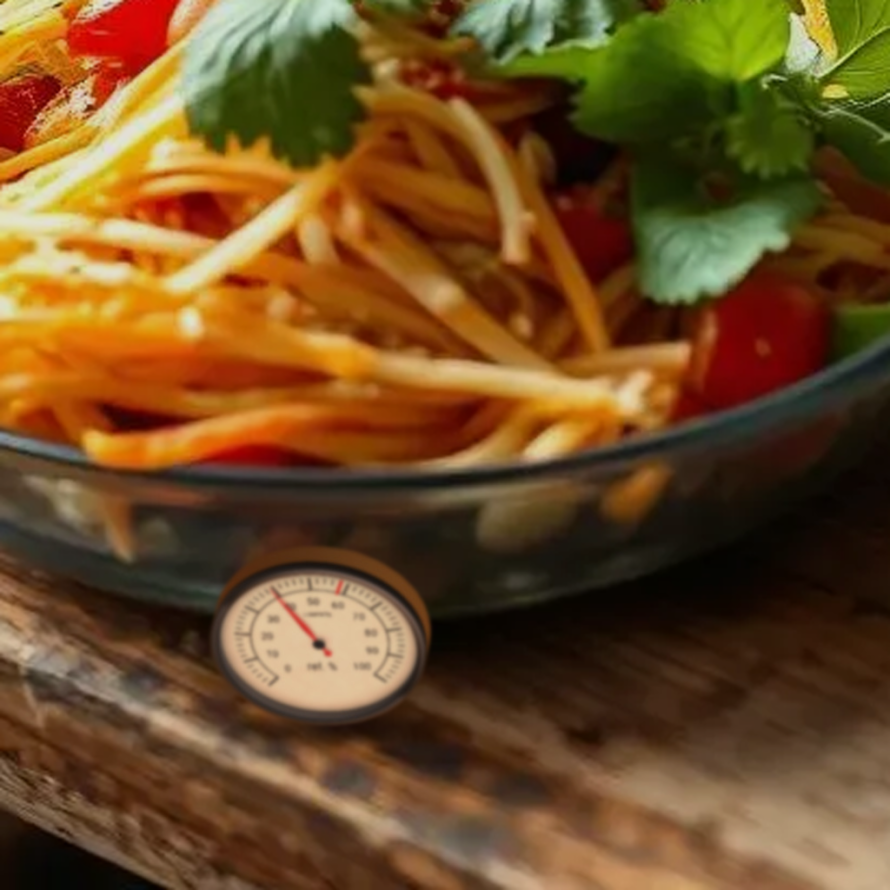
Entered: 40 %
